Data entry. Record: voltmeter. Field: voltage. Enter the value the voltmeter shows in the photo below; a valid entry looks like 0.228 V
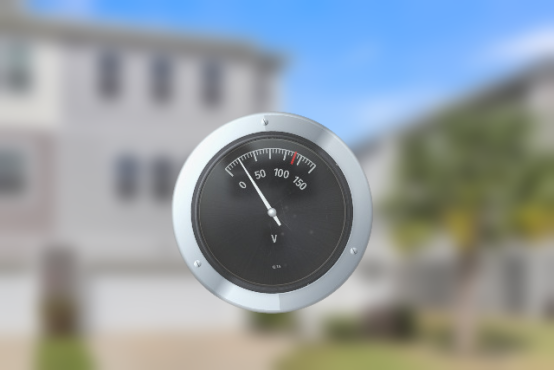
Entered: 25 V
